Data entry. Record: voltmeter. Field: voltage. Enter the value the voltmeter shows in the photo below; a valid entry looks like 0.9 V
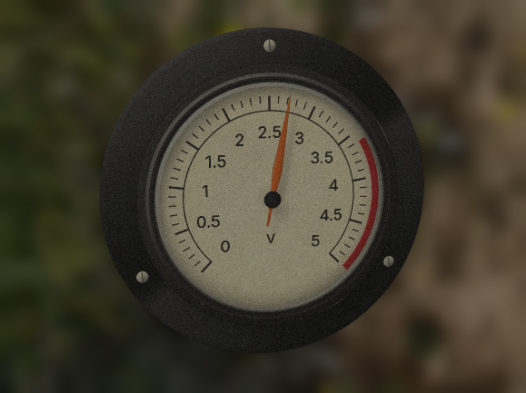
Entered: 2.7 V
